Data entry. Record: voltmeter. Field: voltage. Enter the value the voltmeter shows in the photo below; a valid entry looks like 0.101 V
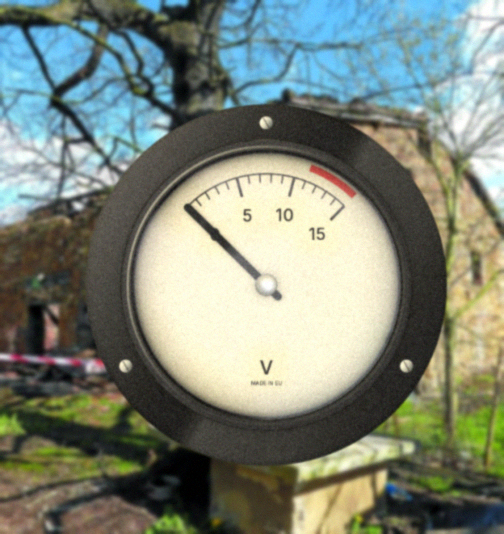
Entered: 0 V
